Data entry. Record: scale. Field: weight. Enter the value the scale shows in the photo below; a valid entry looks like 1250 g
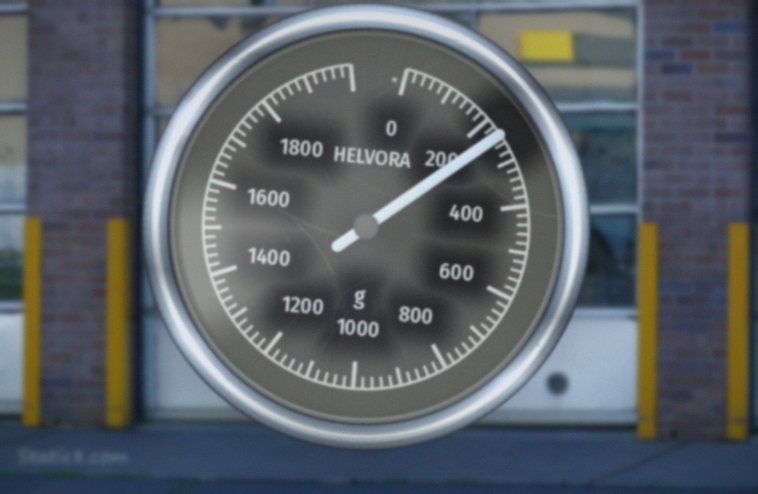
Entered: 240 g
